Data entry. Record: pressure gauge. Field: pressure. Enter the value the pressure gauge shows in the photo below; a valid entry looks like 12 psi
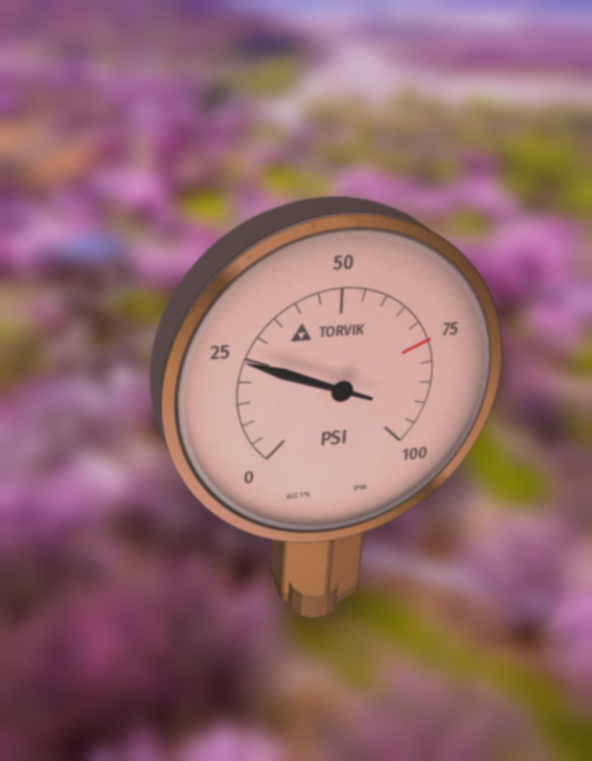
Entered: 25 psi
